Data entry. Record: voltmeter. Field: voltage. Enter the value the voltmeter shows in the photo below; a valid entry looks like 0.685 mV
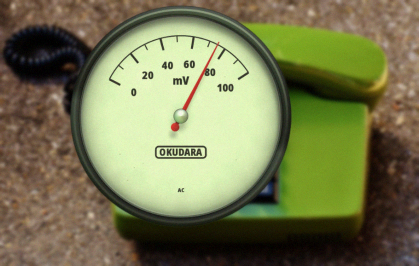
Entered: 75 mV
